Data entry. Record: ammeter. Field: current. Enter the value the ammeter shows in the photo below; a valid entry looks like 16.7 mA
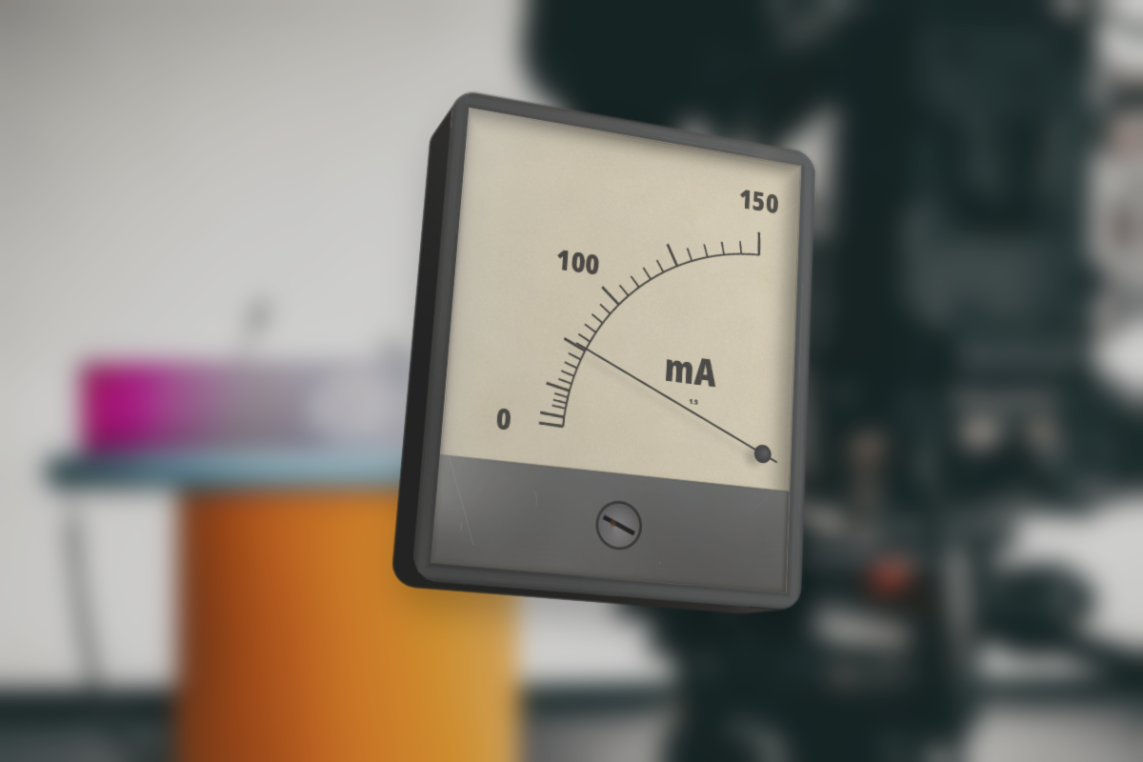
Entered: 75 mA
